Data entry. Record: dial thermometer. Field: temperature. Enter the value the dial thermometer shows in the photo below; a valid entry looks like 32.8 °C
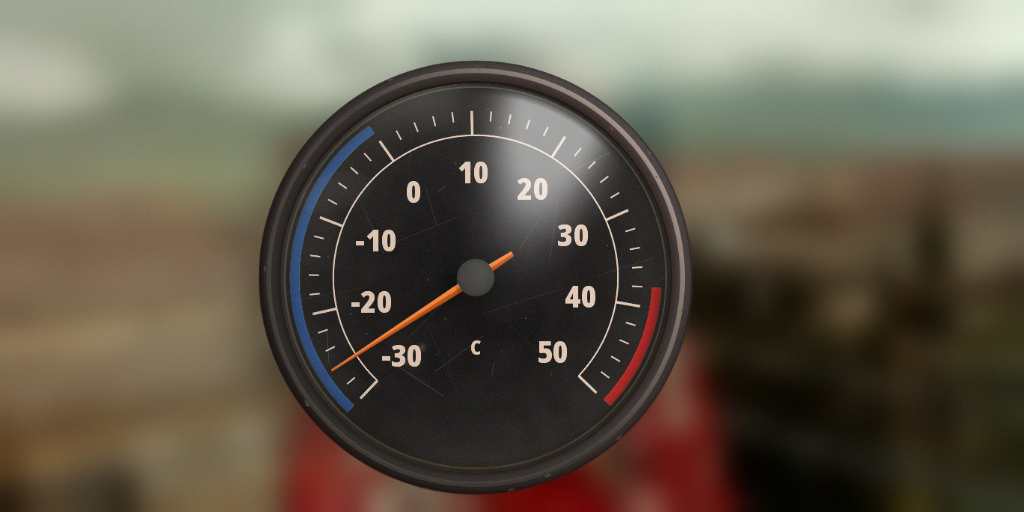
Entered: -26 °C
